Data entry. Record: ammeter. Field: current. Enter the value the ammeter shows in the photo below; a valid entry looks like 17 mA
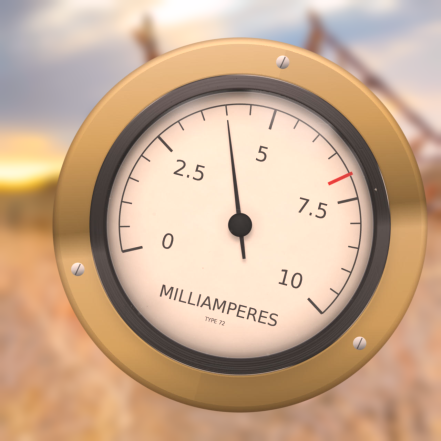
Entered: 4 mA
